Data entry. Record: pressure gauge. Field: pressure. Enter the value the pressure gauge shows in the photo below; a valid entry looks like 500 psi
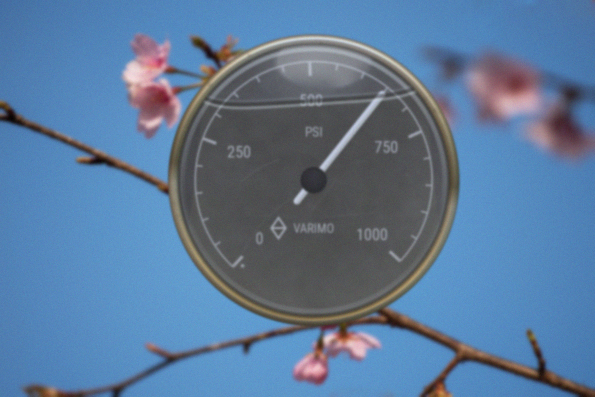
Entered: 650 psi
